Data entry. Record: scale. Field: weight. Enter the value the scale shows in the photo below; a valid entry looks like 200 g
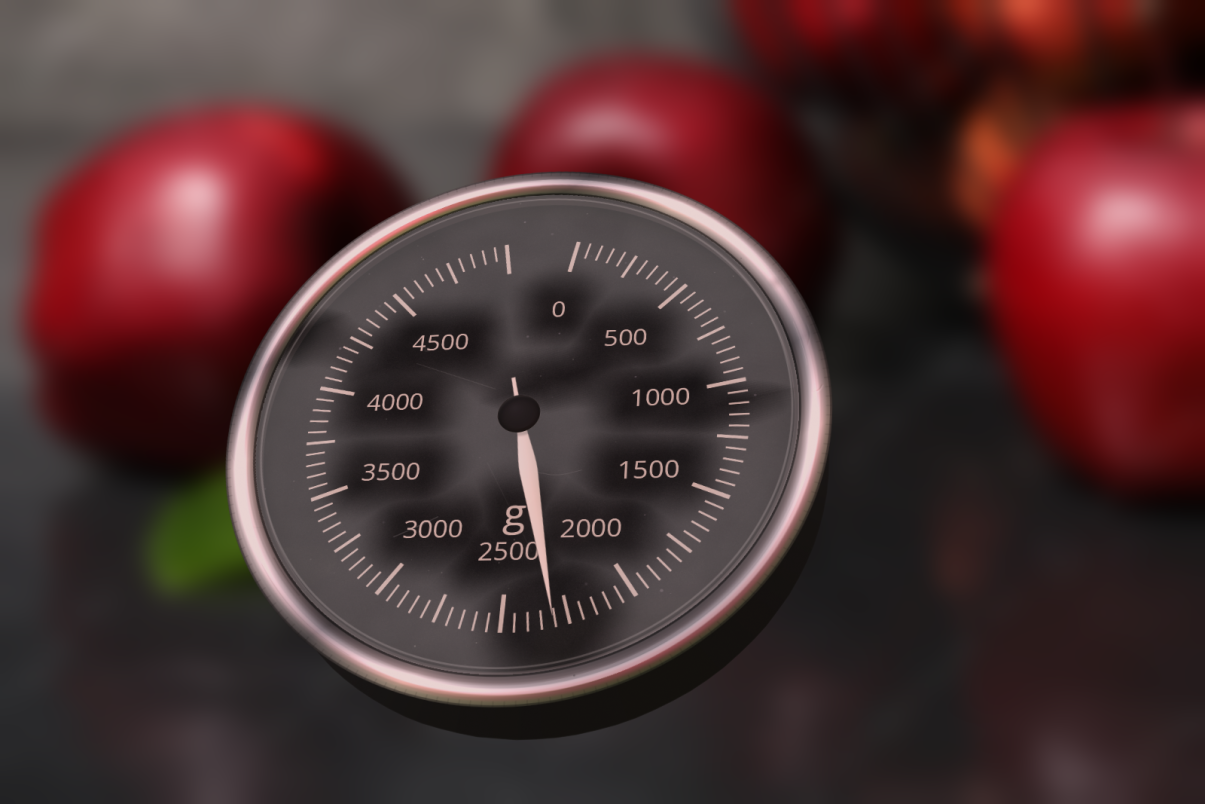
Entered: 2300 g
